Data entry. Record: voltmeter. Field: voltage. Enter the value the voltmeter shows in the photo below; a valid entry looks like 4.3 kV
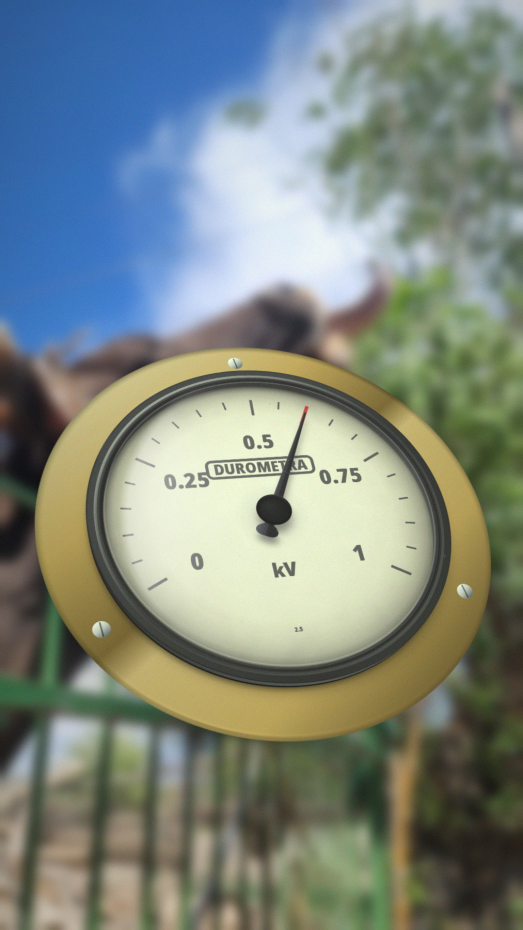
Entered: 0.6 kV
